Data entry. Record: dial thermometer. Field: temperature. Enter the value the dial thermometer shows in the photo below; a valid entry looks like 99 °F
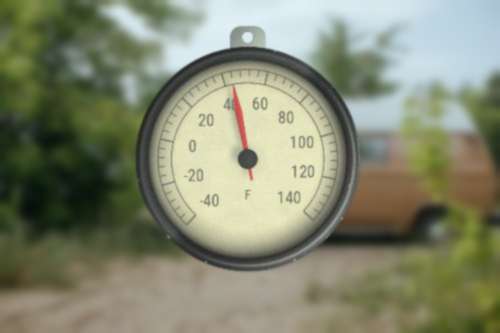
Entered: 44 °F
